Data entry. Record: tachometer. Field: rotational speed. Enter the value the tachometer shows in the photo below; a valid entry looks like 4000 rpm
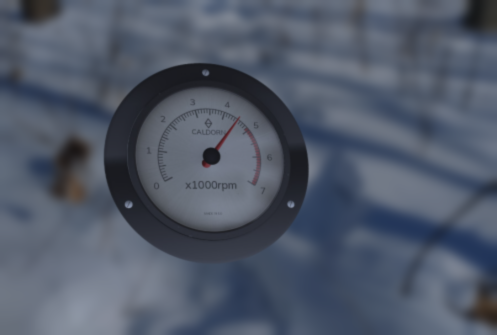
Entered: 4500 rpm
